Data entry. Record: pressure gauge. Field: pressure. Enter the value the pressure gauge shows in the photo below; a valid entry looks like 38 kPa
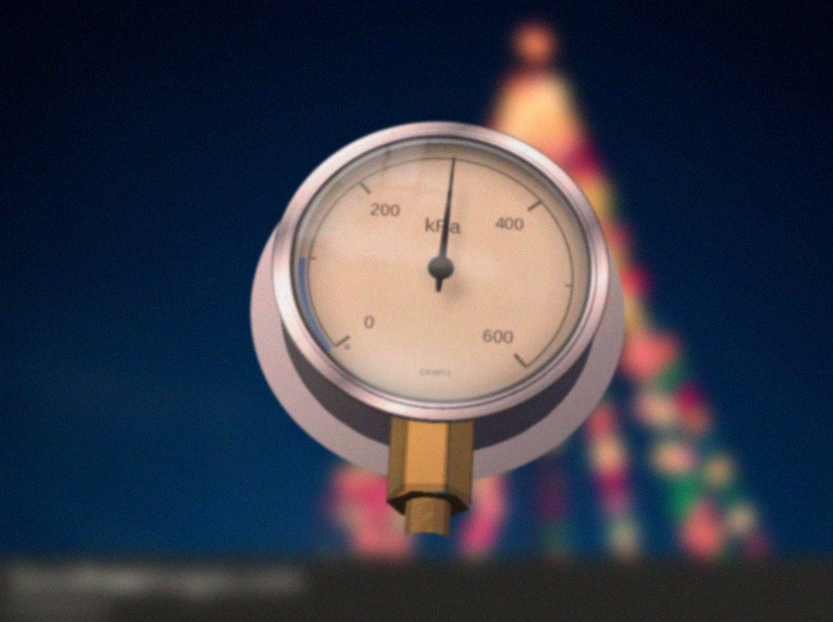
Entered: 300 kPa
